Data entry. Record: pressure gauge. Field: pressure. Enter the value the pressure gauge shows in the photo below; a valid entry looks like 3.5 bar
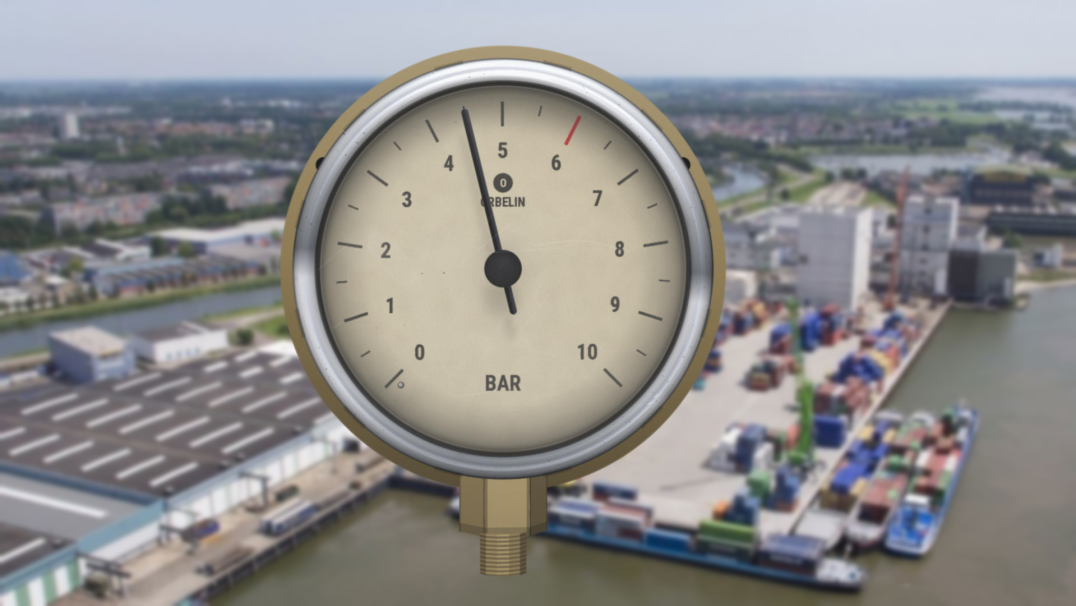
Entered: 4.5 bar
